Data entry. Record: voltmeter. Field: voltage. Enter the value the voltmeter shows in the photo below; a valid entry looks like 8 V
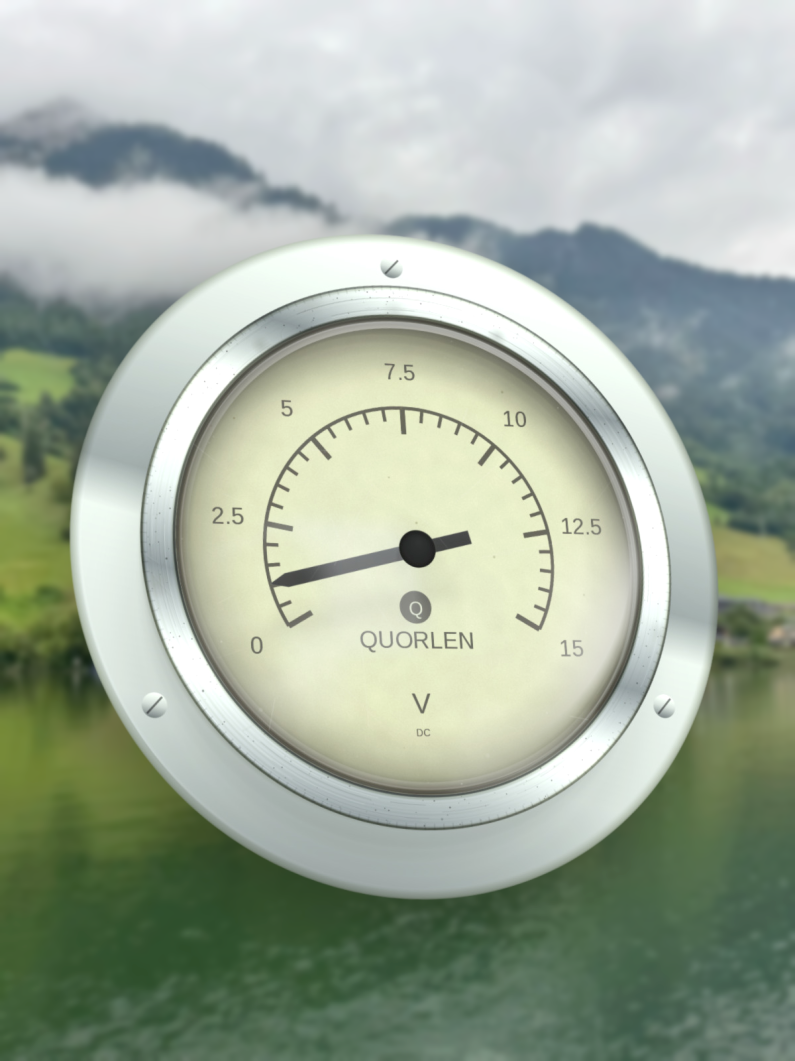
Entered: 1 V
